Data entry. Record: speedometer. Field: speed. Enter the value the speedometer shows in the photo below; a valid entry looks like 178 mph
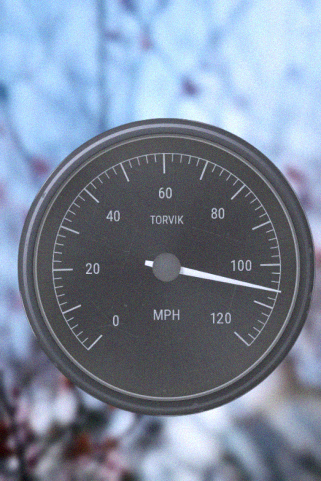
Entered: 106 mph
